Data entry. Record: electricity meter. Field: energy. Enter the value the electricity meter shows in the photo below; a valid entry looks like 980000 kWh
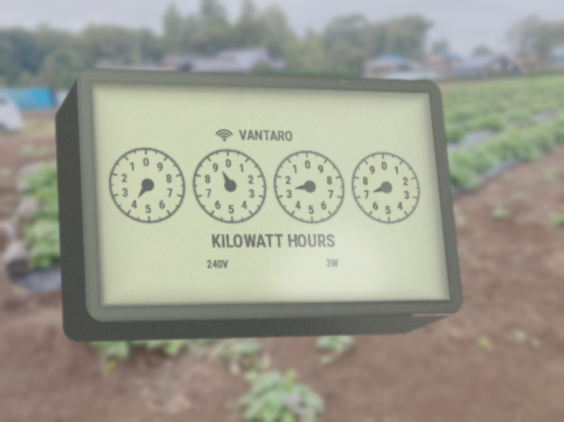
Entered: 3927 kWh
